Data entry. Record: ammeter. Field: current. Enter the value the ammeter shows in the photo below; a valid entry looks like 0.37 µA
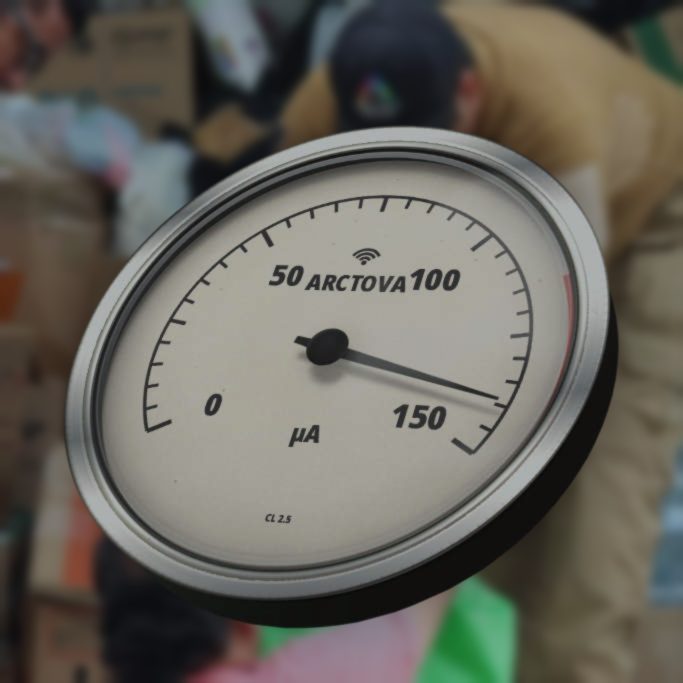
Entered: 140 µA
